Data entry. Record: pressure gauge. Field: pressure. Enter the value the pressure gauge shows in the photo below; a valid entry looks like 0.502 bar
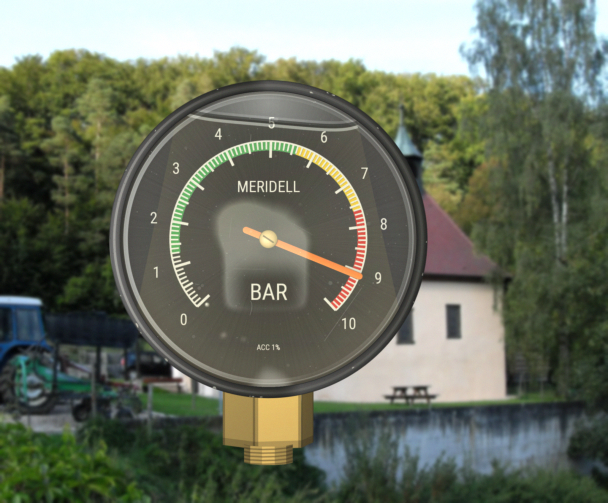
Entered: 9.1 bar
